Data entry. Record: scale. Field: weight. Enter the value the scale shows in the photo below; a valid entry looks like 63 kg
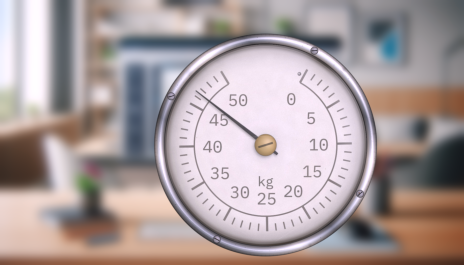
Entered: 46.5 kg
